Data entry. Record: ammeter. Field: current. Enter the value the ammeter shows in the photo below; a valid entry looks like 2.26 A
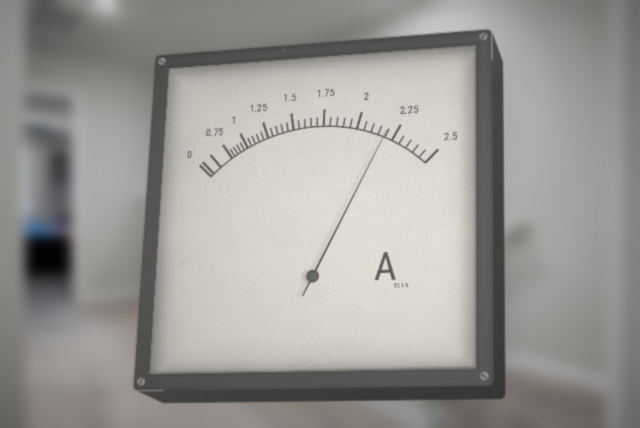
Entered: 2.2 A
